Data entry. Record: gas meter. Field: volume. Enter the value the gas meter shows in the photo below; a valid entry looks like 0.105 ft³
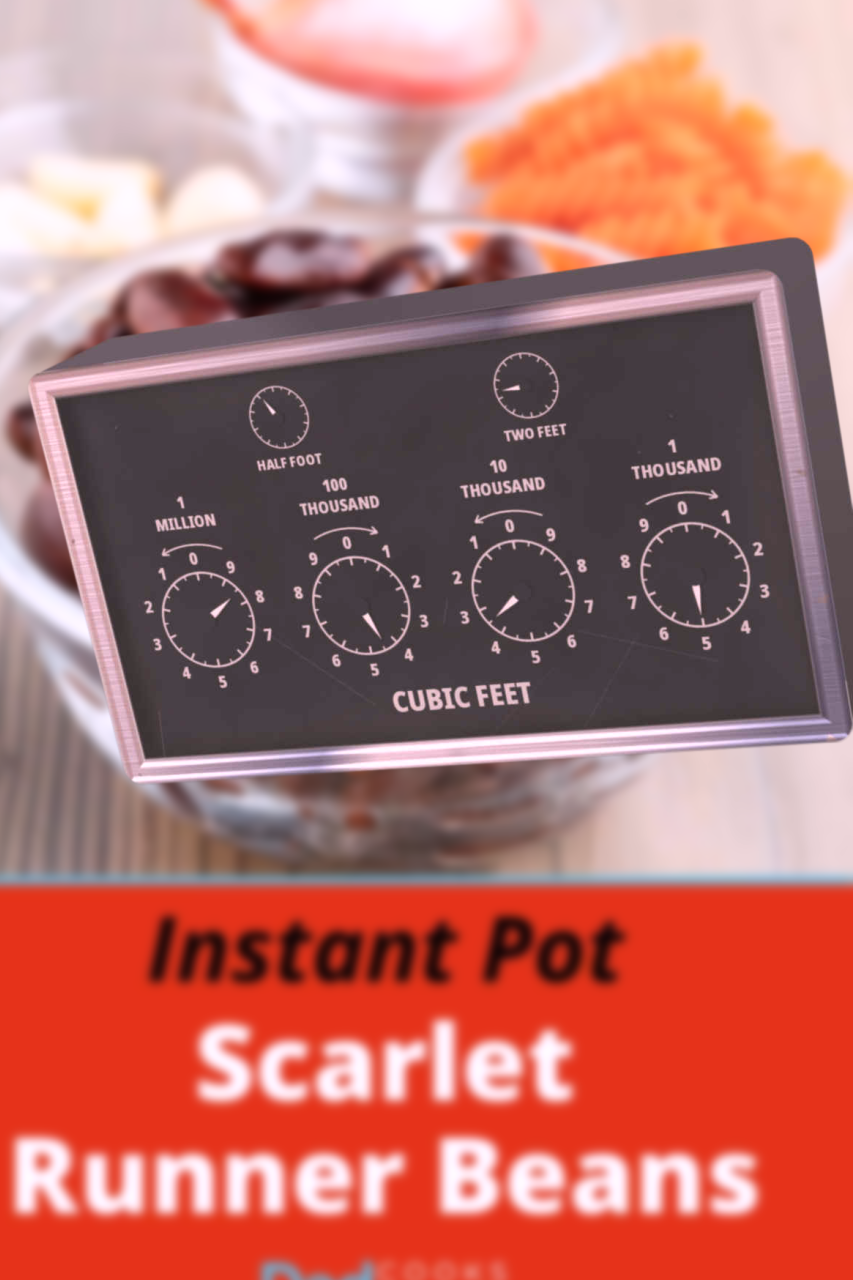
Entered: 843500 ft³
